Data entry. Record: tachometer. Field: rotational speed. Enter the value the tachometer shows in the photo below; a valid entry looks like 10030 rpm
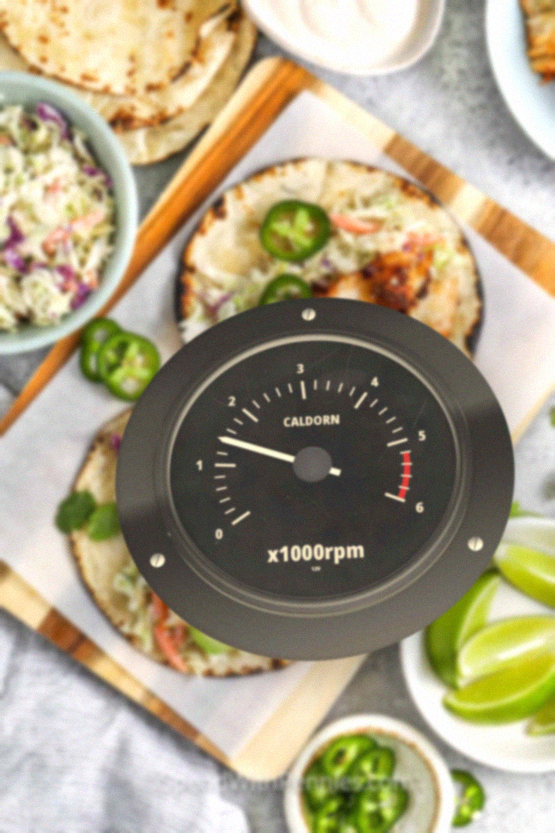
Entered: 1400 rpm
